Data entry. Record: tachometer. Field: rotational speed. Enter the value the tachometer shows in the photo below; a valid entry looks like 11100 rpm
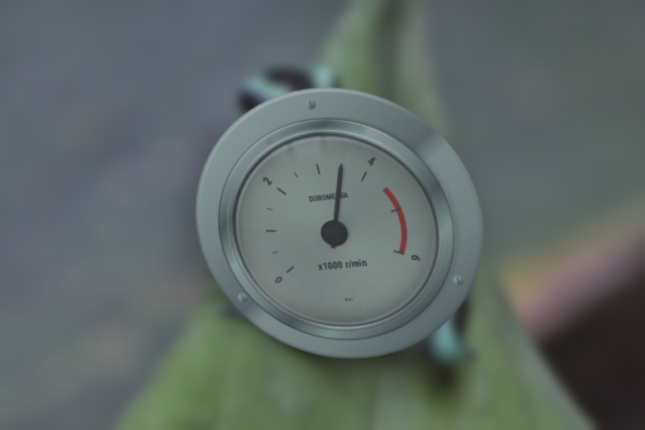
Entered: 3500 rpm
